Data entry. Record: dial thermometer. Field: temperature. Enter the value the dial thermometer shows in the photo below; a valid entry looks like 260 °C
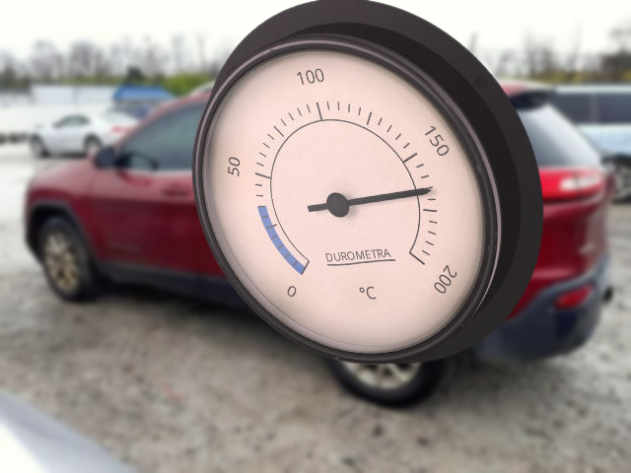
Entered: 165 °C
